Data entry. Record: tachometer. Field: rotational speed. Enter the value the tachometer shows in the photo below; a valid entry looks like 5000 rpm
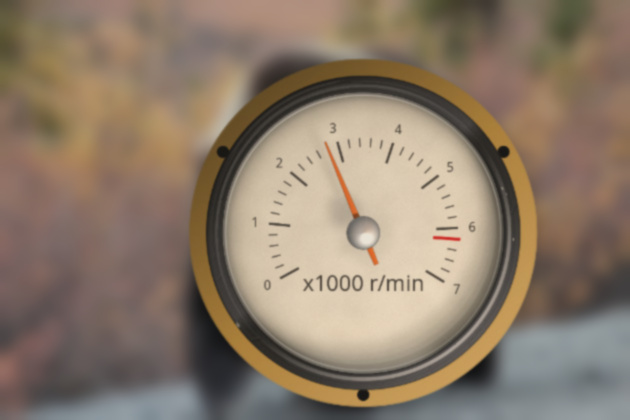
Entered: 2800 rpm
